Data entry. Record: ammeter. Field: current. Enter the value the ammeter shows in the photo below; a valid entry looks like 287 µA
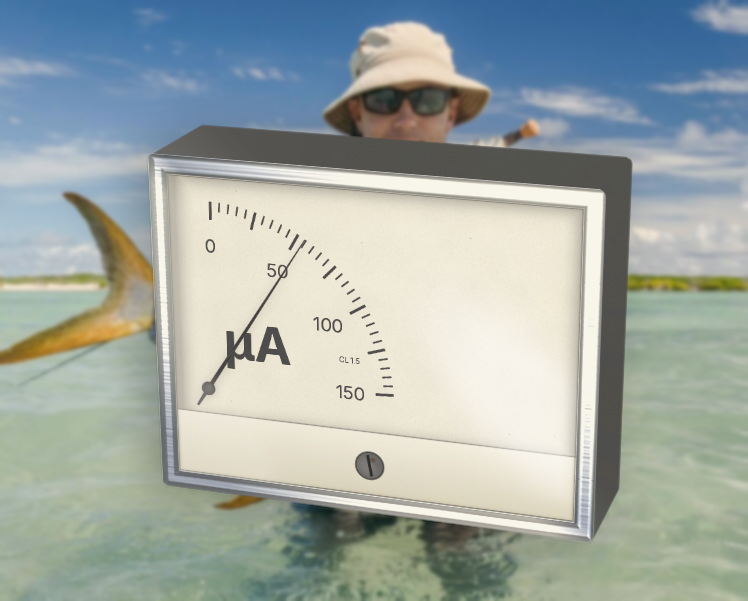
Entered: 55 µA
